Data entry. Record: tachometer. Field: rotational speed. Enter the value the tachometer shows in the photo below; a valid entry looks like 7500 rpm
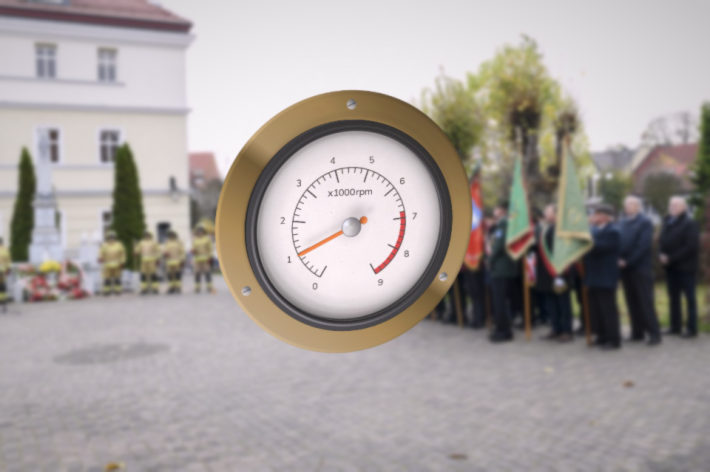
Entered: 1000 rpm
